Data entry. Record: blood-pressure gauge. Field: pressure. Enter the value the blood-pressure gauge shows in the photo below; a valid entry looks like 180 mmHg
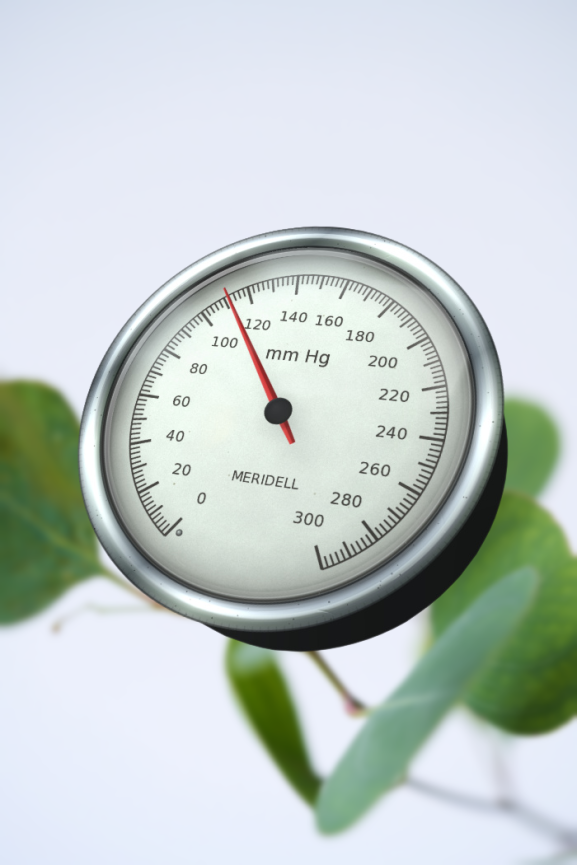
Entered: 112 mmHg
